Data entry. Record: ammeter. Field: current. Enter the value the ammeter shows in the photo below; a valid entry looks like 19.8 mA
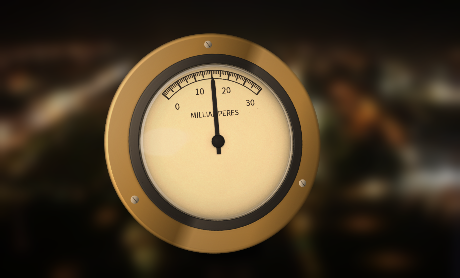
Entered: 15 mA
